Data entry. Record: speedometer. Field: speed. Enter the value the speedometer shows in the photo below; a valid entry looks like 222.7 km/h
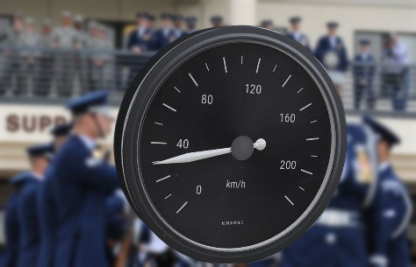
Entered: 30 km/h
